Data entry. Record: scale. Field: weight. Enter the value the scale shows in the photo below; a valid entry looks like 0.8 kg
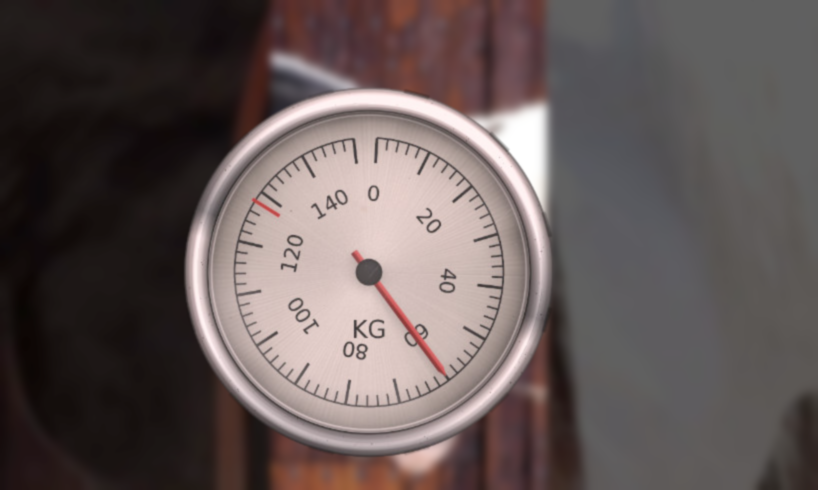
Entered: 60 kg
